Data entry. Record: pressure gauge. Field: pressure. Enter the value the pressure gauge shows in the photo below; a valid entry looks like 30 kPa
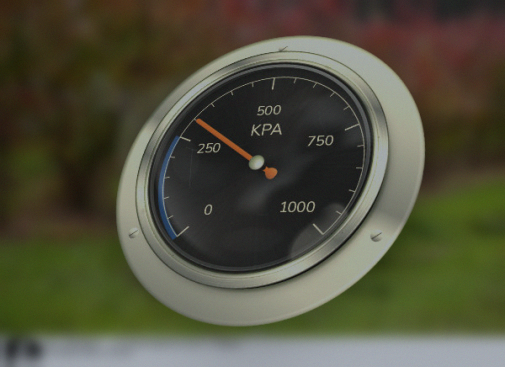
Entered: 300 kPa
